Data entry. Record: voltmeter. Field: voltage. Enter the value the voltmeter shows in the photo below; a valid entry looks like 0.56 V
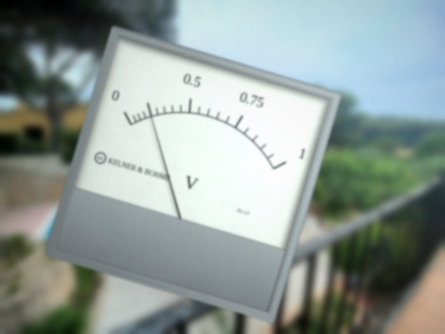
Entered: 0.25 V
